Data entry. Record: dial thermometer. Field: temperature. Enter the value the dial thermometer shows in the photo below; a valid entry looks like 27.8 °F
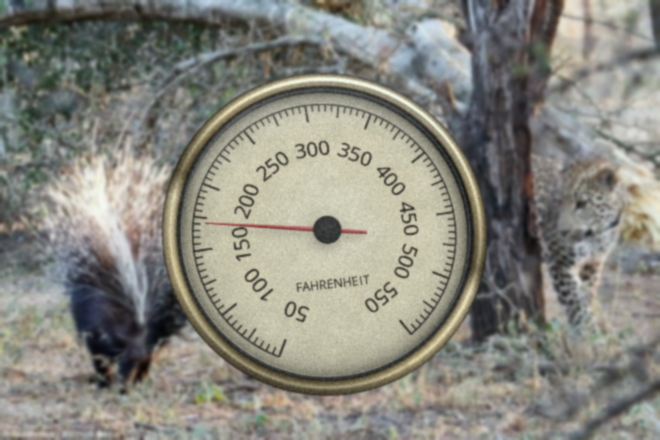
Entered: 170 °F
